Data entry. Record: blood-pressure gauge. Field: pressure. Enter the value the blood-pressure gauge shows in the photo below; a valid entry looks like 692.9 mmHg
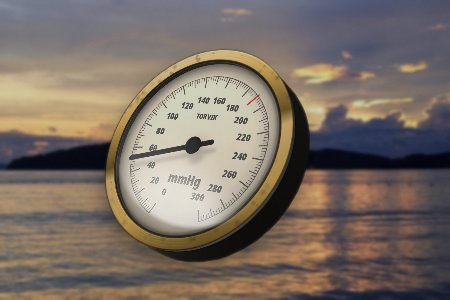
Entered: 50 mmHg
